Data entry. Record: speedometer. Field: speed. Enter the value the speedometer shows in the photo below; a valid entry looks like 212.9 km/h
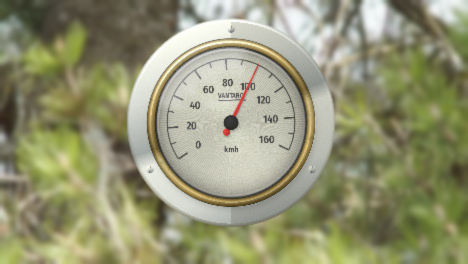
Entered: 100 km/h
